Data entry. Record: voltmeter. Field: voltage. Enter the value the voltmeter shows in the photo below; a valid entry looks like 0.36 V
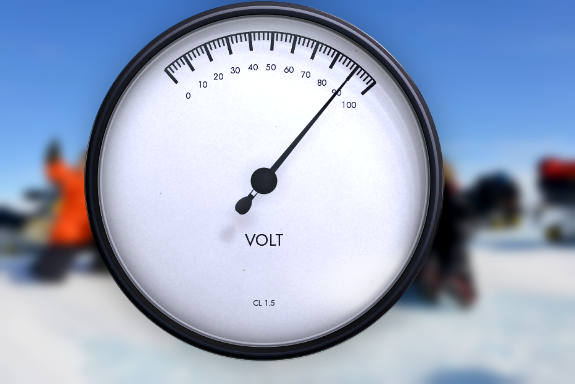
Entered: 90 V
